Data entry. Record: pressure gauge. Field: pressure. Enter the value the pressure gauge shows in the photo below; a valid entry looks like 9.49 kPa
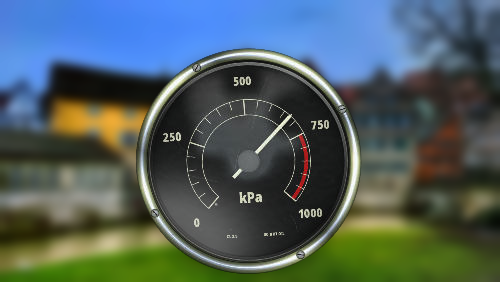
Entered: 675 kPa
